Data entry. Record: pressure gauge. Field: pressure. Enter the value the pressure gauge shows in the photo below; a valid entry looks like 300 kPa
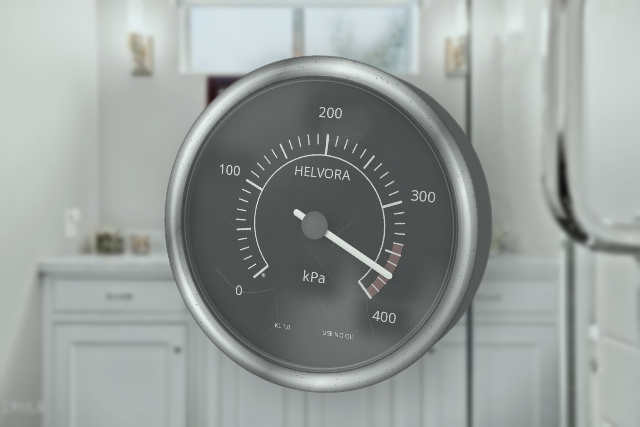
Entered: 370 kPa
